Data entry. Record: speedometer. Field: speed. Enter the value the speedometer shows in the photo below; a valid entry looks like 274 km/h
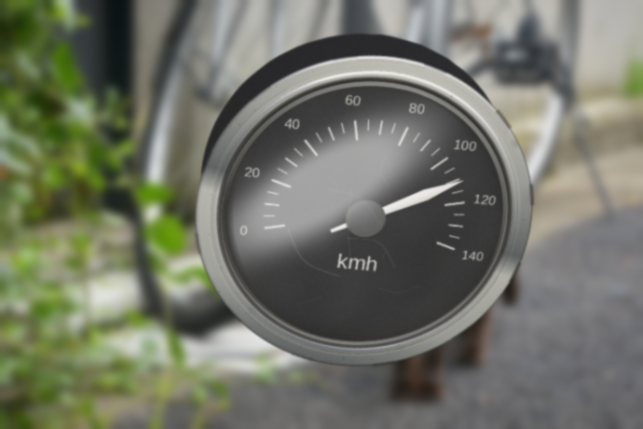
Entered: 110 km/h
